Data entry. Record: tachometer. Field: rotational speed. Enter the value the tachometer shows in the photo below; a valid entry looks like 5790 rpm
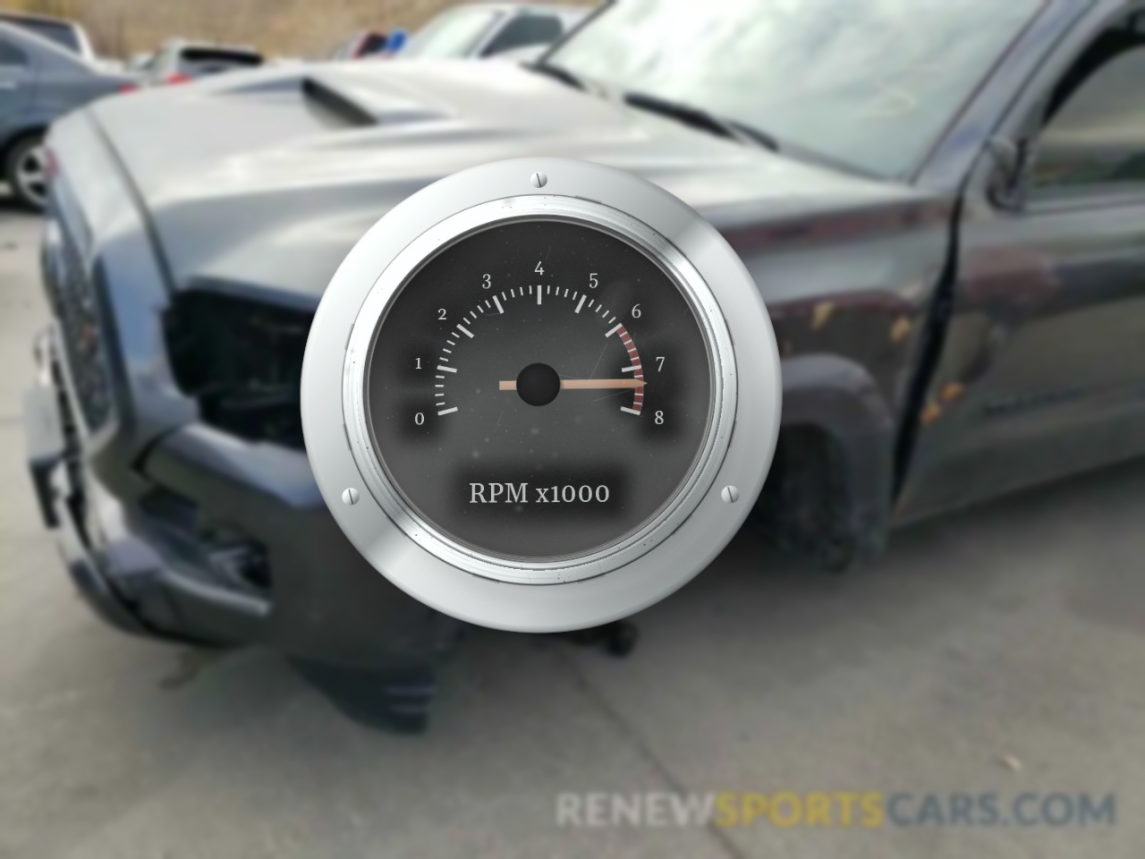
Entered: 7400 rpm
